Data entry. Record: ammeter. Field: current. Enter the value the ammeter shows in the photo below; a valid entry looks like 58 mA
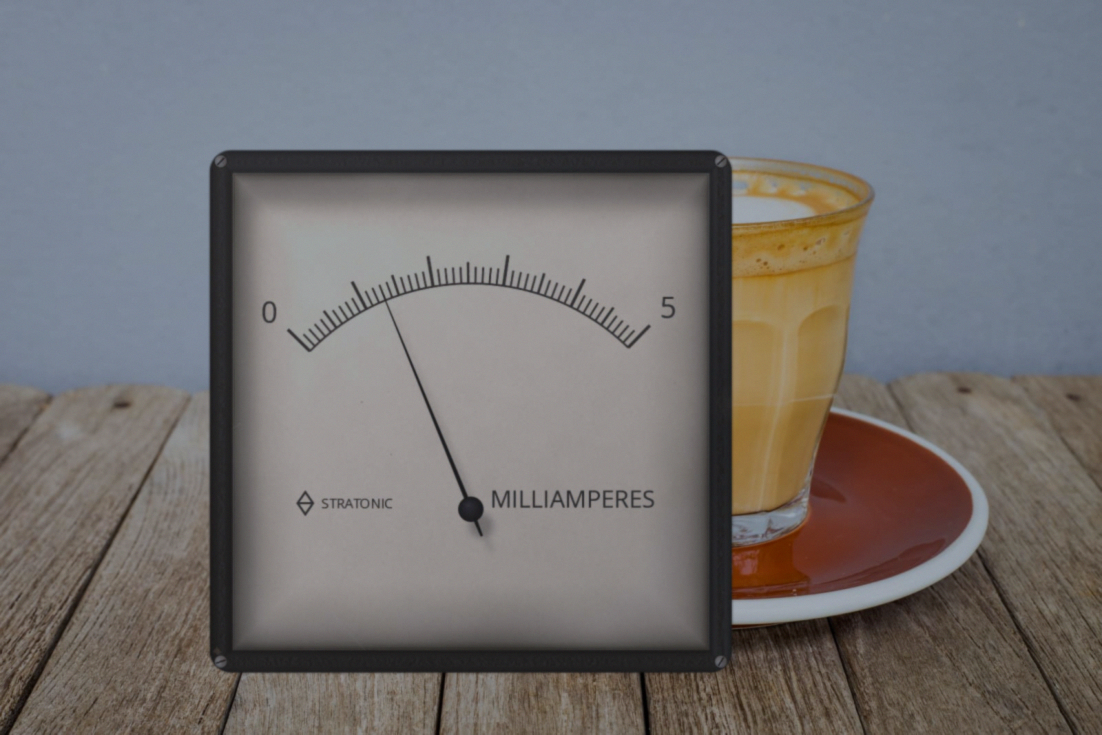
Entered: 1.3 mA
